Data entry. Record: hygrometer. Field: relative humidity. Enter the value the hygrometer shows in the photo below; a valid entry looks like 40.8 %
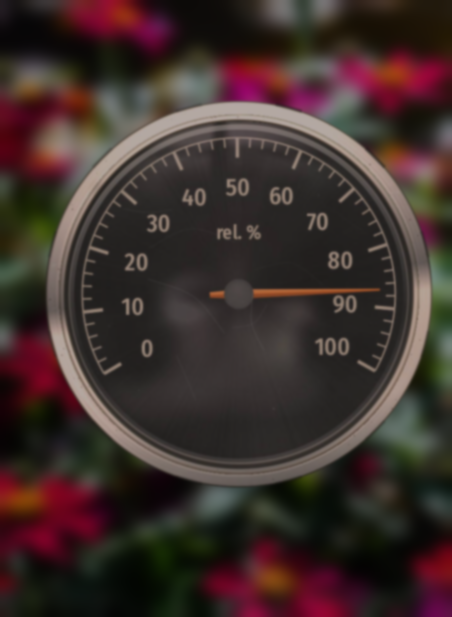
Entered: 87 %
